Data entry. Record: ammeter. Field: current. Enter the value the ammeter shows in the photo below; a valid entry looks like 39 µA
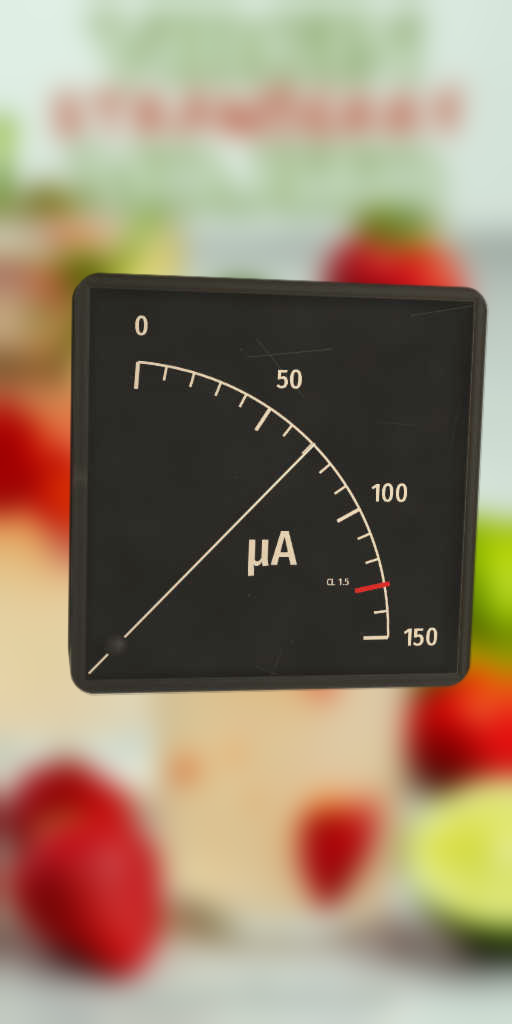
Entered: 70 µA
